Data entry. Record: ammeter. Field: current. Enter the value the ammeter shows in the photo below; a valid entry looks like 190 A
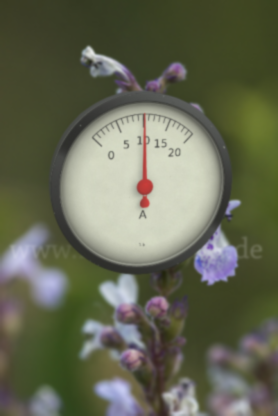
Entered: 10 A
